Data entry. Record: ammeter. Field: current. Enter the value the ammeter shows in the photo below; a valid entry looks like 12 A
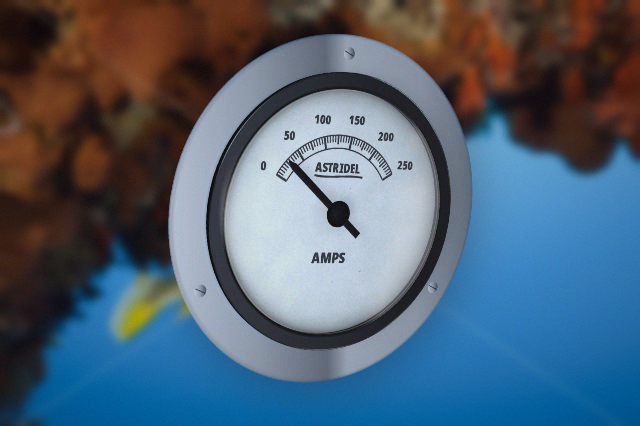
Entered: 25 A
